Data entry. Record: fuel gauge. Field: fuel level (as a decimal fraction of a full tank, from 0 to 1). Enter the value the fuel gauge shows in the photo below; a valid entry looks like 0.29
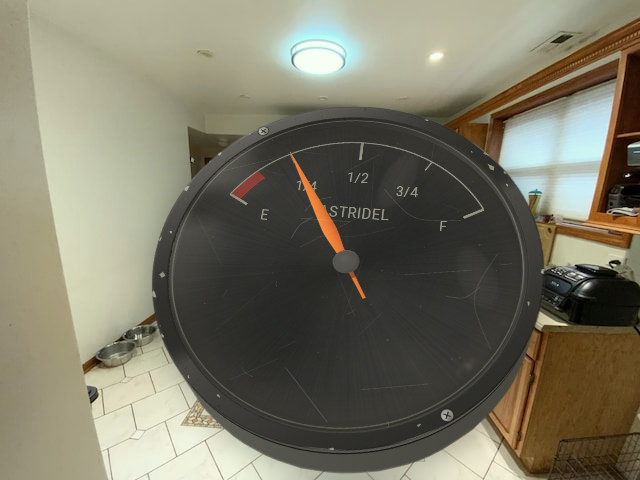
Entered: 0.25
